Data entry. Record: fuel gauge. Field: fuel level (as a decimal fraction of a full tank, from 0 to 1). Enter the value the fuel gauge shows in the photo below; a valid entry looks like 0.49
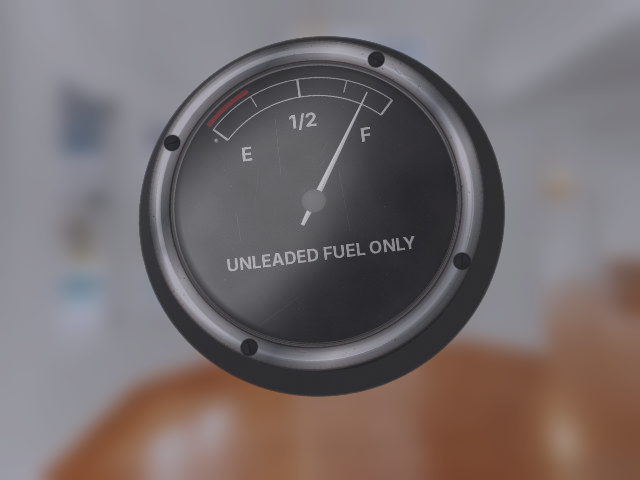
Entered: 0.875
